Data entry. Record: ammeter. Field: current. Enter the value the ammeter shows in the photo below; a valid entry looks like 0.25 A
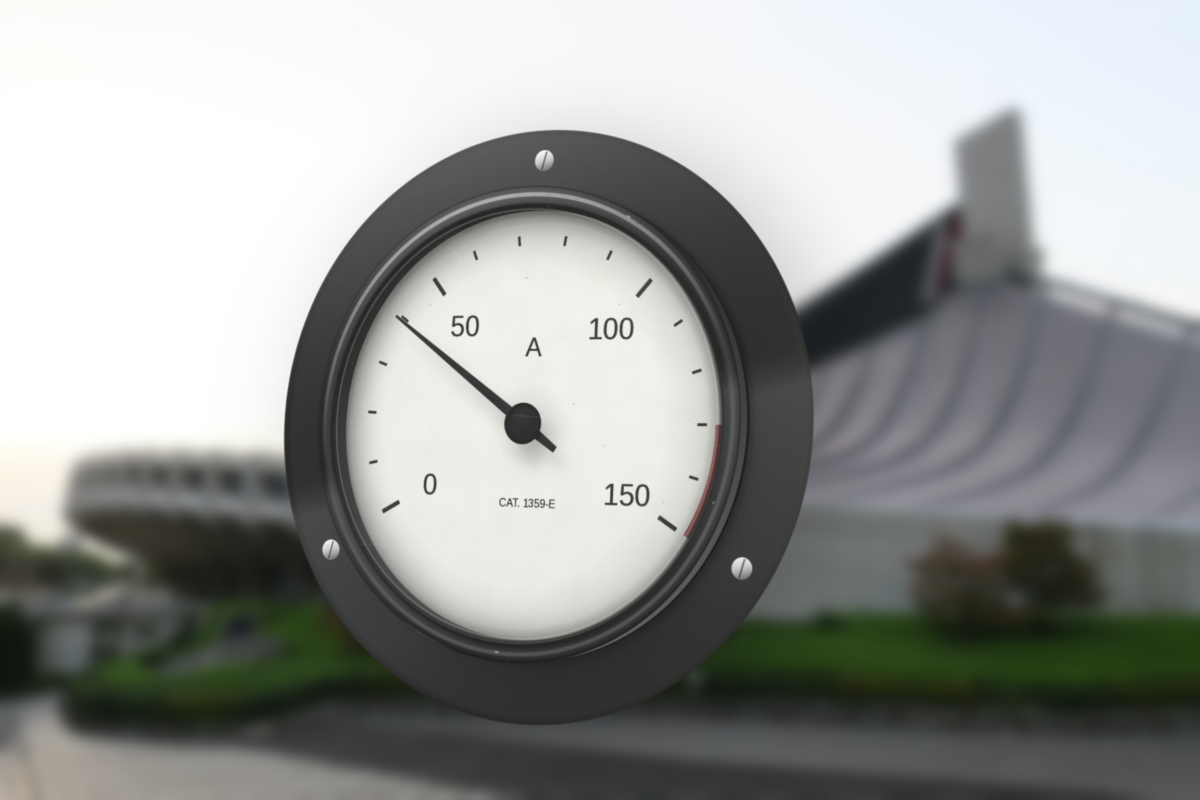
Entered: 40 A
